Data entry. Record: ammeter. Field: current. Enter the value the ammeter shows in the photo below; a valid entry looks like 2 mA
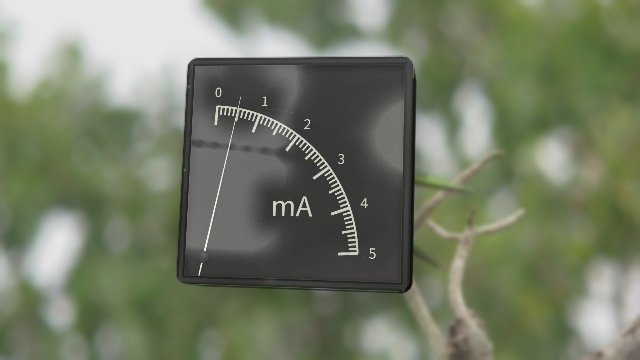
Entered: 0.5 mA
